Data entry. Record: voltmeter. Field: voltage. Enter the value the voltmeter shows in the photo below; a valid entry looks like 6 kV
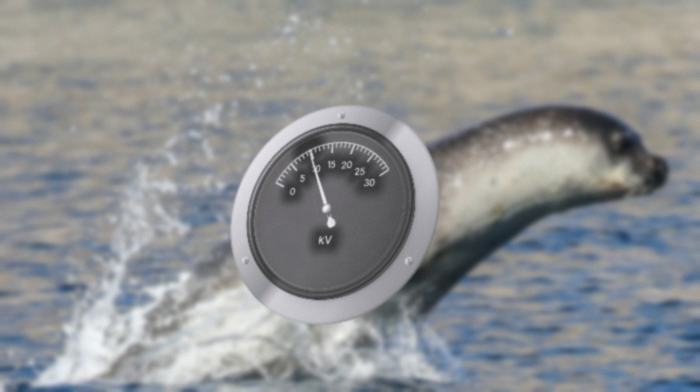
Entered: 10 kV
